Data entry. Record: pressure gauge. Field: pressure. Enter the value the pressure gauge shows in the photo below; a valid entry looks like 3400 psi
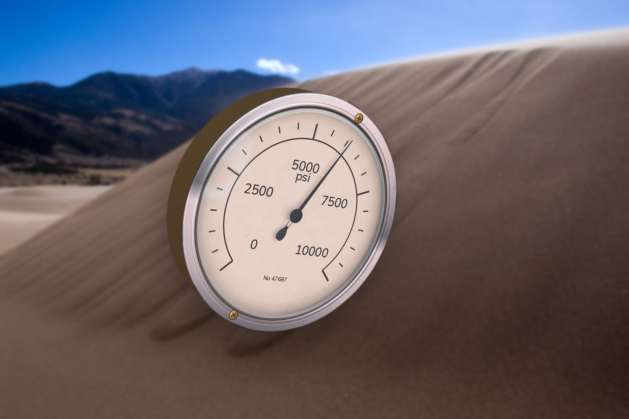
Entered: 6000 psi
